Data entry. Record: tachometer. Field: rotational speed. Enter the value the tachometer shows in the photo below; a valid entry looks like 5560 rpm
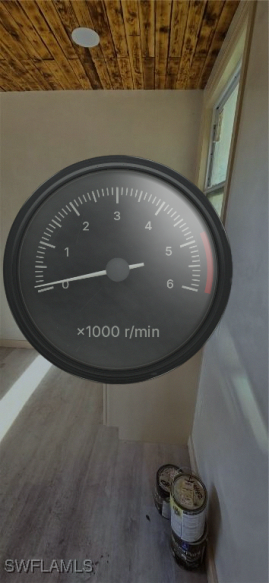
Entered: 100 rpm
